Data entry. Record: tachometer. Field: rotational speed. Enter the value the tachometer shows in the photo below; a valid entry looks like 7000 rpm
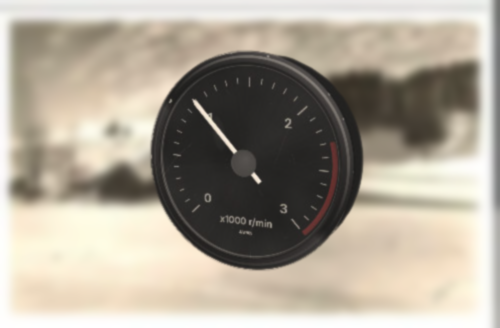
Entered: 1000 rpm
